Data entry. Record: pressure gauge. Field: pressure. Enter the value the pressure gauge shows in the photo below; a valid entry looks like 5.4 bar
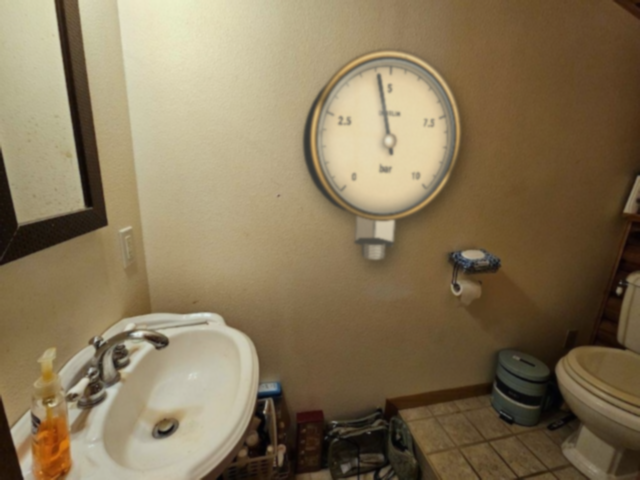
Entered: 4.5 bar
